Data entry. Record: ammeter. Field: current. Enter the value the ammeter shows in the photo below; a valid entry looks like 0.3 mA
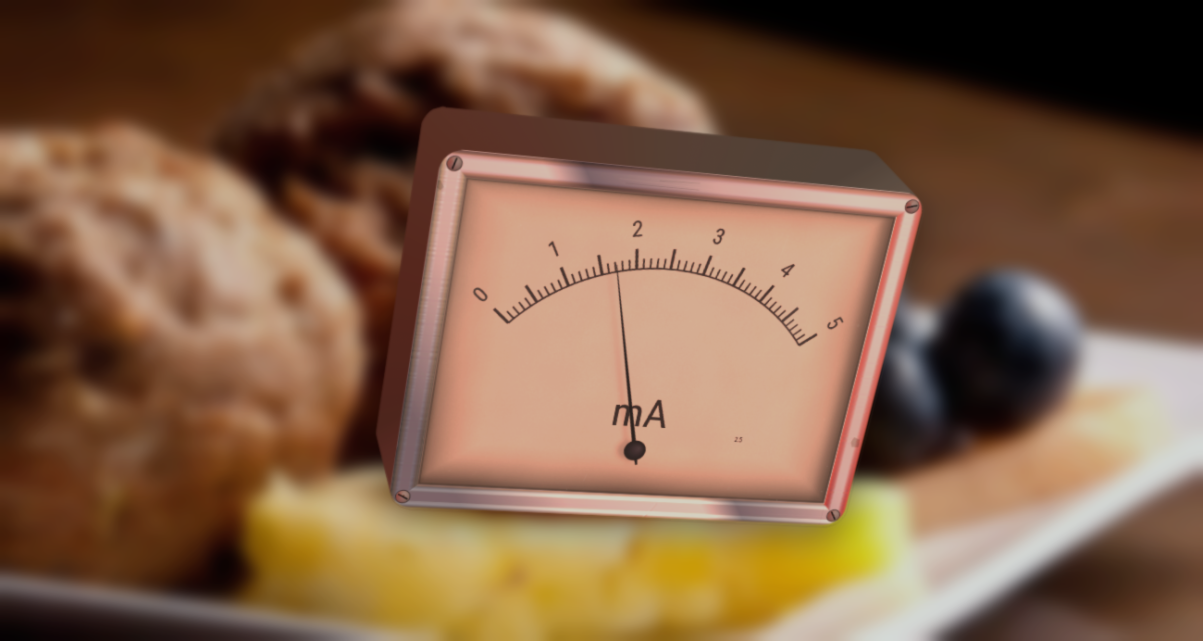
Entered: 1.7 mA
